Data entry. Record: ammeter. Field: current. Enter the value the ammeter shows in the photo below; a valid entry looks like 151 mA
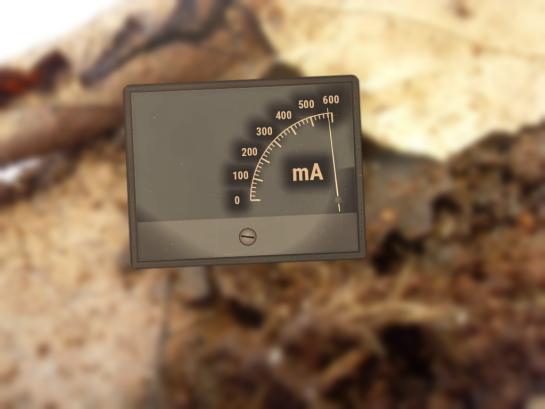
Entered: 580 mA
